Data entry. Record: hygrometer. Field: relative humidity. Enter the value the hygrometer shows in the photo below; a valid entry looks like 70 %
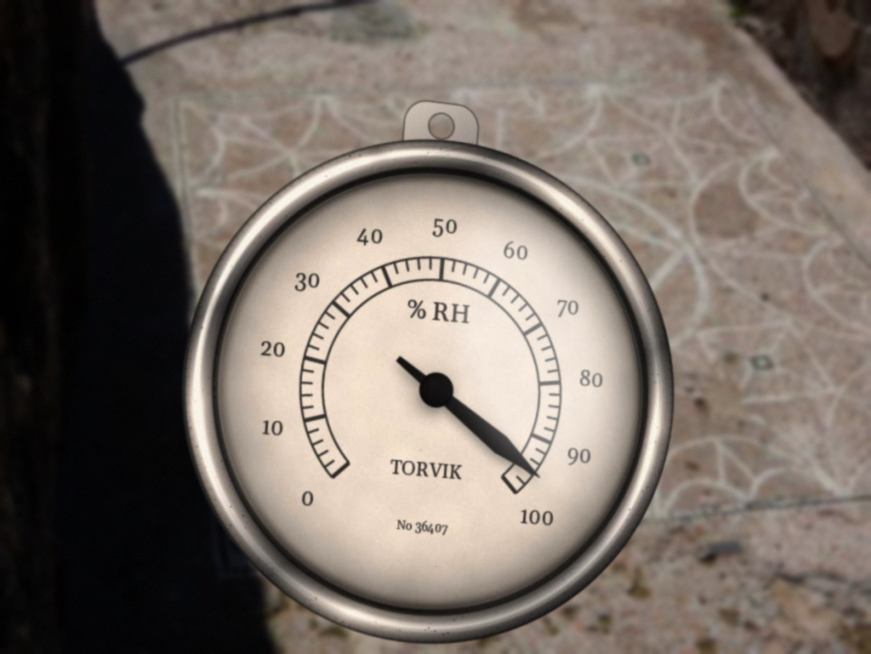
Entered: 96 %
